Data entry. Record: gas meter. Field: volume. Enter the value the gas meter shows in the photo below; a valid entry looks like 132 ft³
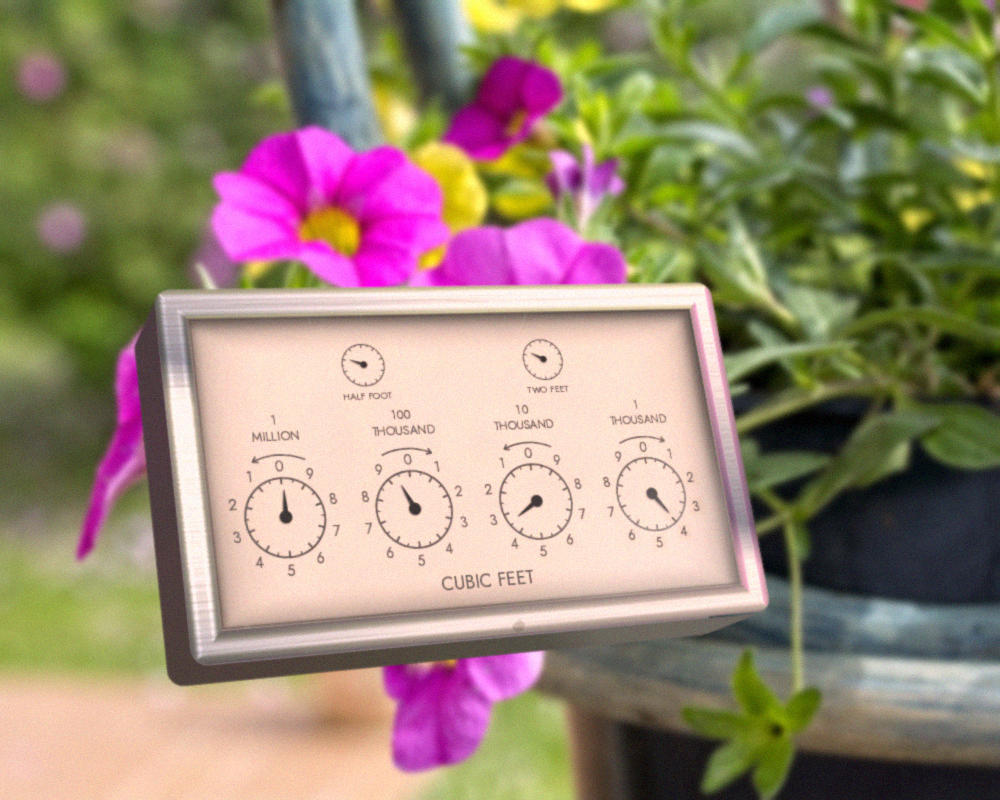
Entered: 993400 ft³
